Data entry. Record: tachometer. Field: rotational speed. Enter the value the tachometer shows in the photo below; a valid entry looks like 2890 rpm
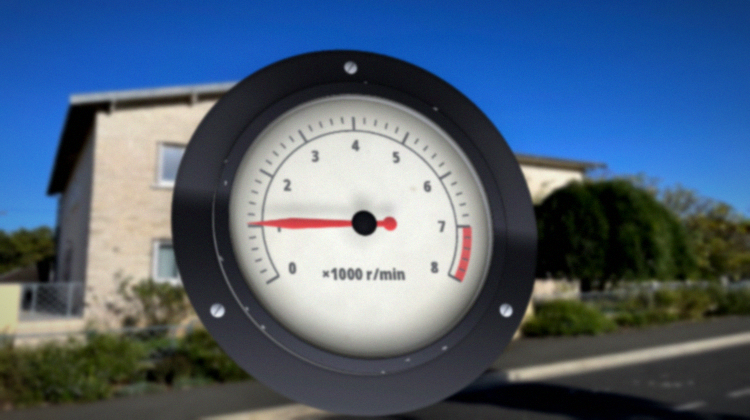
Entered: 1000 rpm
